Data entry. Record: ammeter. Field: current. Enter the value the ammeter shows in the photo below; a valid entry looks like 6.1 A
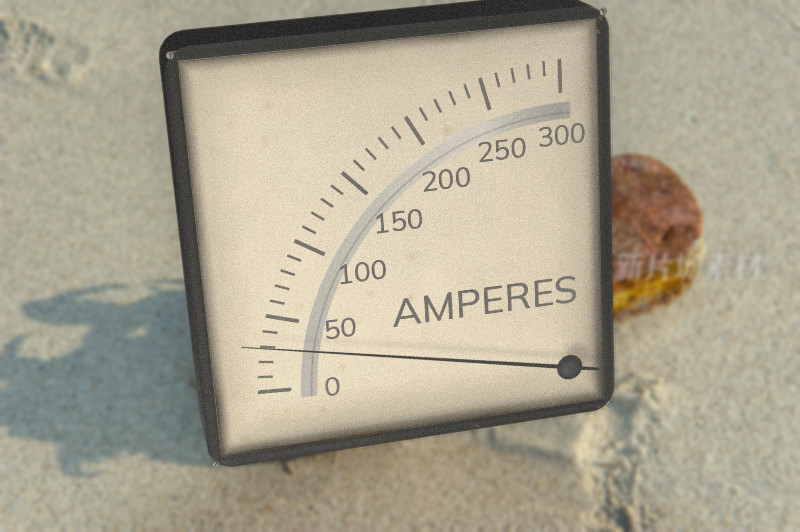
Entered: 30 A
